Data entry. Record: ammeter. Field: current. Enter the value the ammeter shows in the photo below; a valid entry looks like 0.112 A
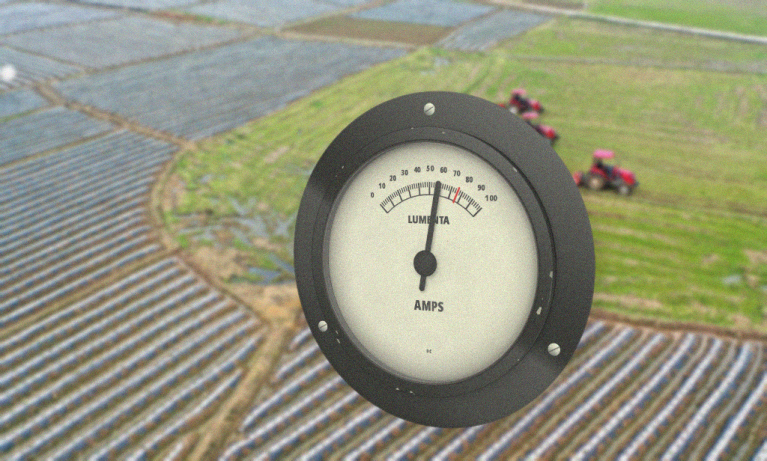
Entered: 60 A
